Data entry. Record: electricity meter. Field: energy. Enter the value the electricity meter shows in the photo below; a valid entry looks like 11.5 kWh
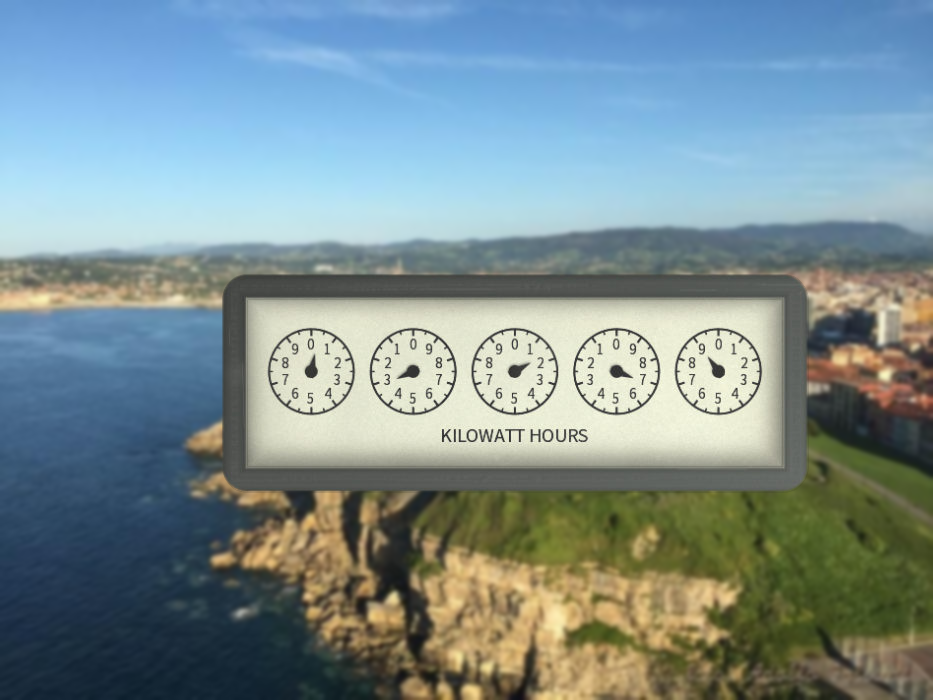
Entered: 3169 kWh
